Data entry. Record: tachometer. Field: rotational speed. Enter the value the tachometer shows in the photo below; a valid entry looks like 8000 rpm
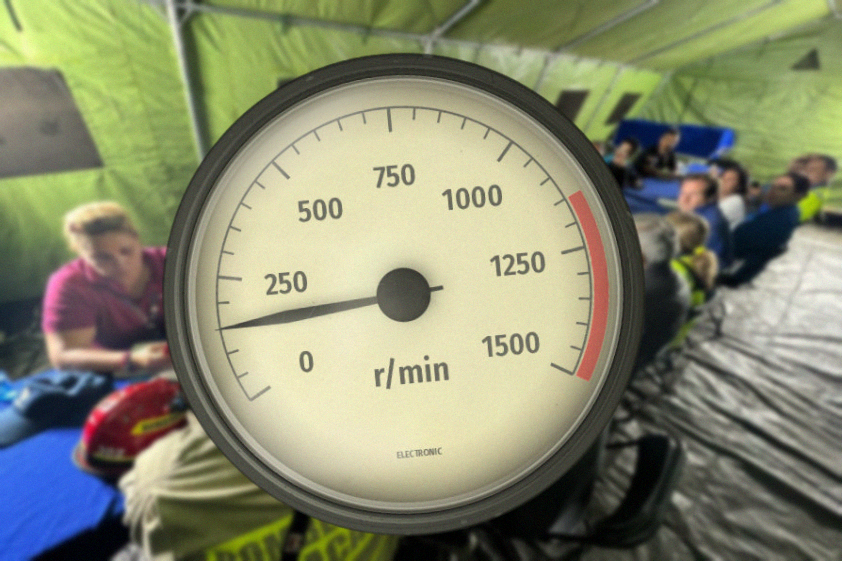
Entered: 150 rpm
